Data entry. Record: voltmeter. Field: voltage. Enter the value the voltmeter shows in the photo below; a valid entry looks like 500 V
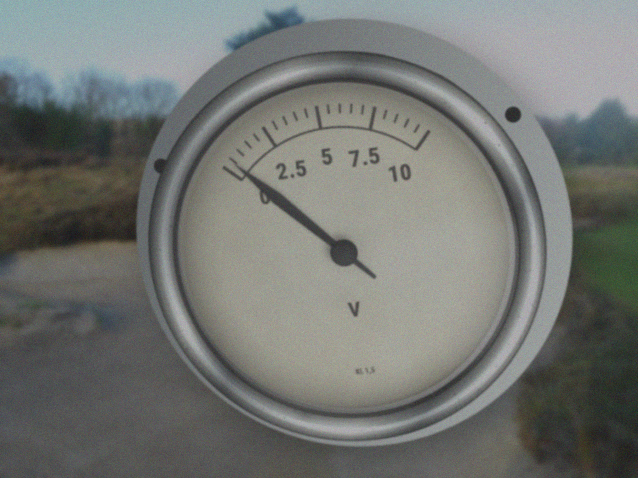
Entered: 0.5 V
